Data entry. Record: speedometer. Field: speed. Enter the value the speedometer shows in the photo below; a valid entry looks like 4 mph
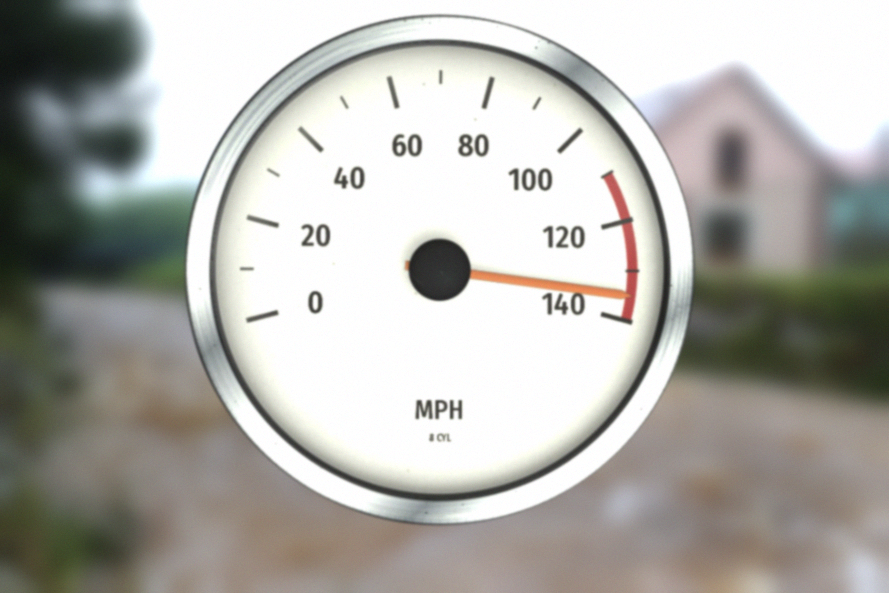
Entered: 135 mph
